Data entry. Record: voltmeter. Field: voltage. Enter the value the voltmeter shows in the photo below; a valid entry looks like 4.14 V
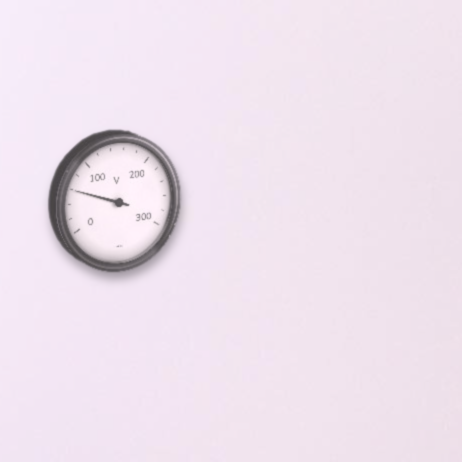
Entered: 60 V
